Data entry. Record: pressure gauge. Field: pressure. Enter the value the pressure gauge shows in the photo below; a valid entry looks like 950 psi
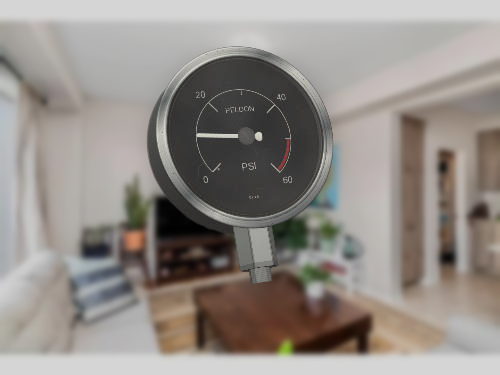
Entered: 10 psi
